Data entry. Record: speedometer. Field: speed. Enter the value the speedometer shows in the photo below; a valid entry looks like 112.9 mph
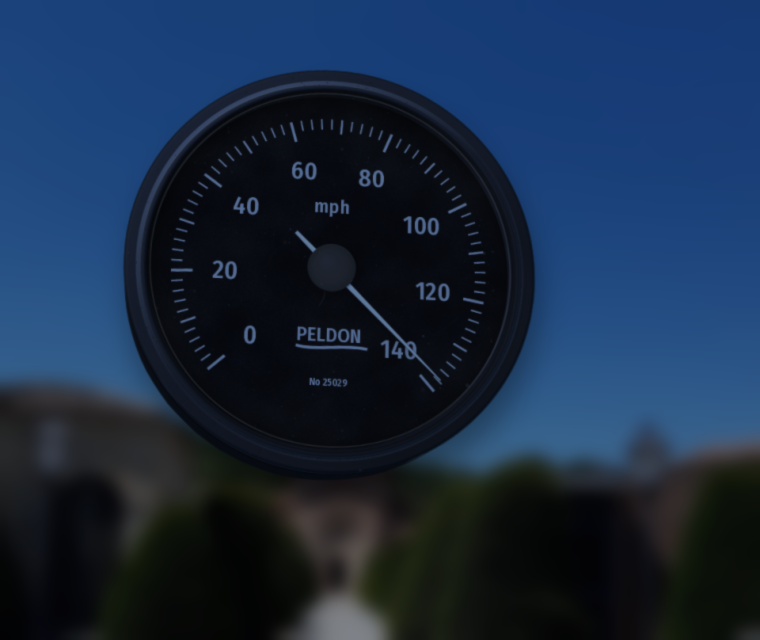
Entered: 138 mph
